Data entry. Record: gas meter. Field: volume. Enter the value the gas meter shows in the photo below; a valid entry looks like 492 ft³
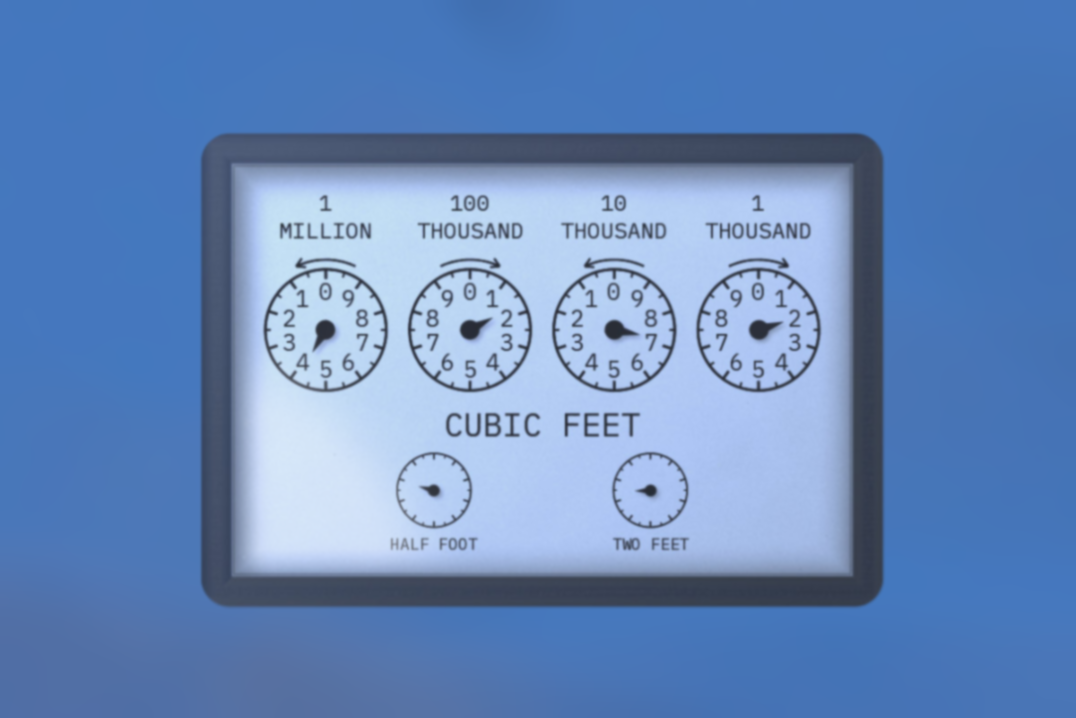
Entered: 417200 ft³
